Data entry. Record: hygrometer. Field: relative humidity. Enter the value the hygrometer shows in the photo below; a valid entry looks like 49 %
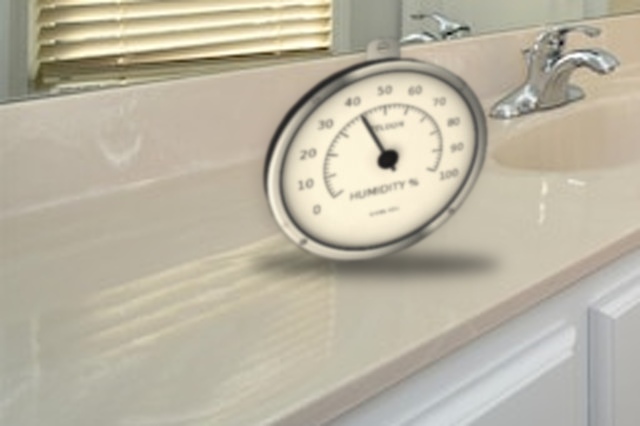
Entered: 40 %
